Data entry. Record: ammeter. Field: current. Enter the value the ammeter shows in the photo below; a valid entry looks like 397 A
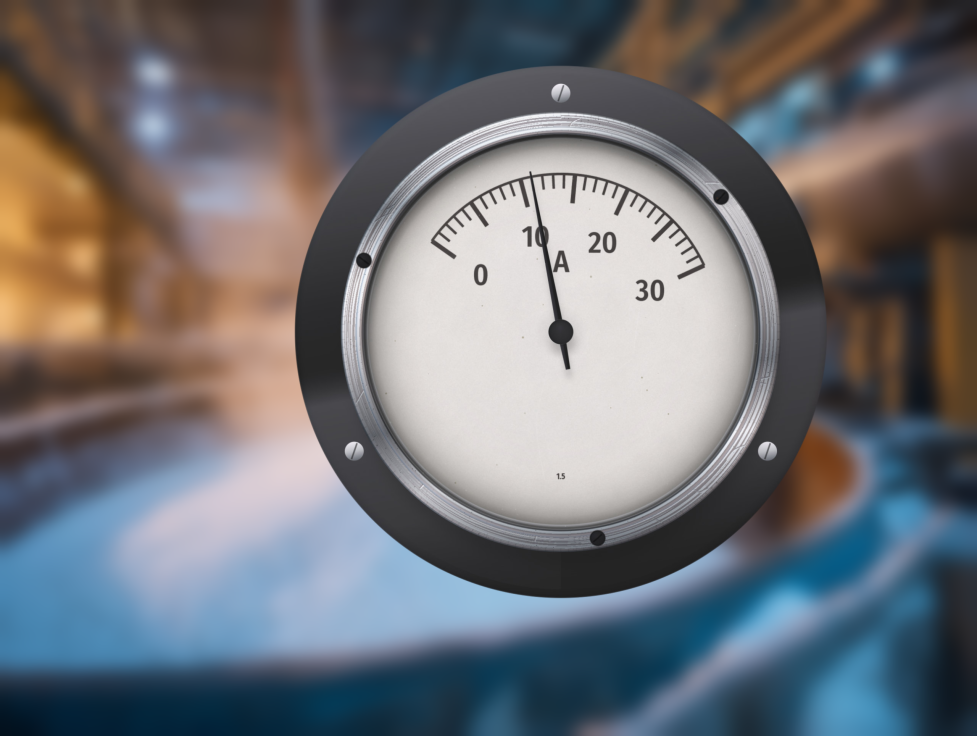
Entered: 11 A
